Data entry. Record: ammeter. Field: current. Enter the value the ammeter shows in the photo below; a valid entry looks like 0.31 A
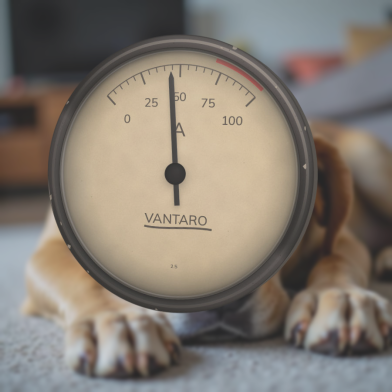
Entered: 45 A
